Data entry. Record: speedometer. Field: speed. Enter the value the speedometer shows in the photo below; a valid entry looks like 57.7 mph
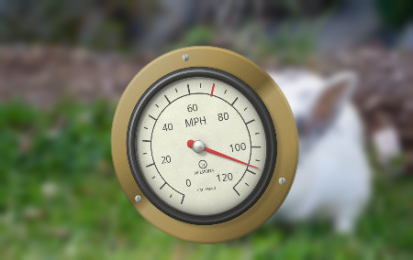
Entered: 107.5 mph
